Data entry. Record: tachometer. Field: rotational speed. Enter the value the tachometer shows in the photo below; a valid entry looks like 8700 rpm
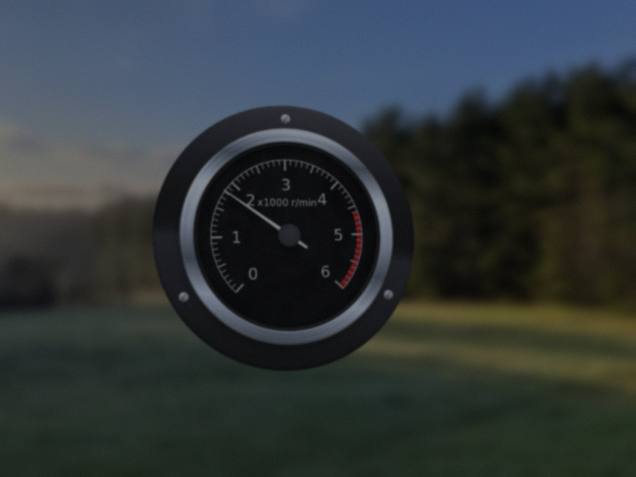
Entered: 1800 rpm
